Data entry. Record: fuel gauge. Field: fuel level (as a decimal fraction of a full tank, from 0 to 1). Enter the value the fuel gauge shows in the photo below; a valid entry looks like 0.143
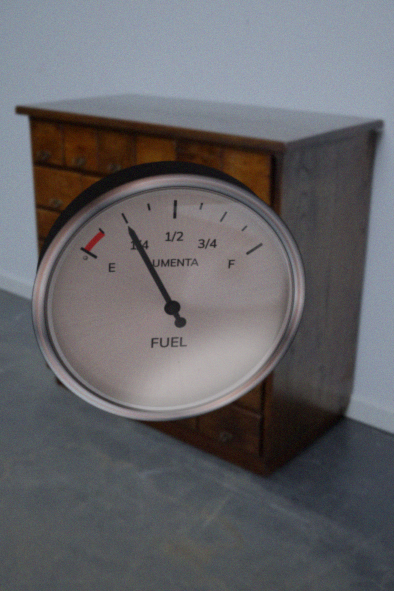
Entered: 0.25
